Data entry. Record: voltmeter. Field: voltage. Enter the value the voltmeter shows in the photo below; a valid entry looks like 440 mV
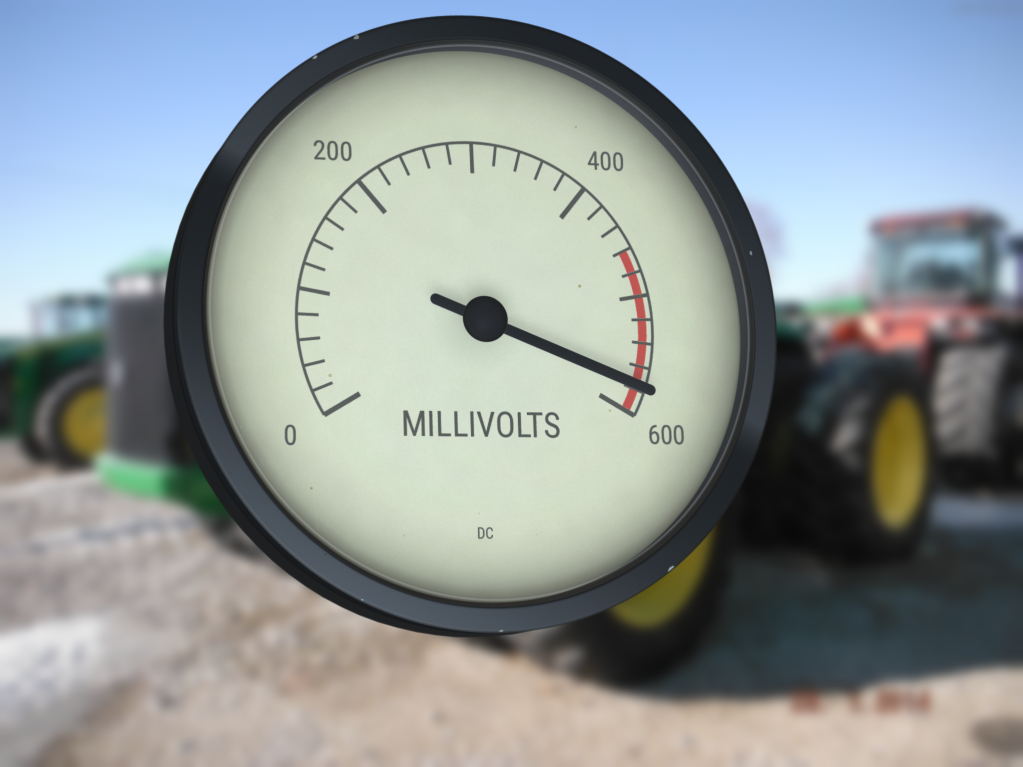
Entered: 580 mV
